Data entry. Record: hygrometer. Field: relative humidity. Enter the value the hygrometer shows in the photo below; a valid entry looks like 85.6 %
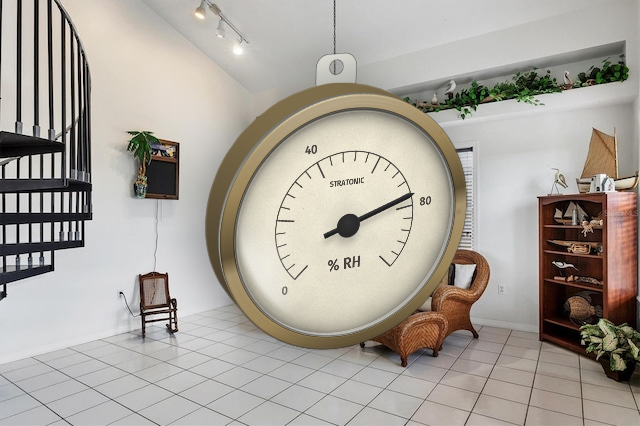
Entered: 76 %
